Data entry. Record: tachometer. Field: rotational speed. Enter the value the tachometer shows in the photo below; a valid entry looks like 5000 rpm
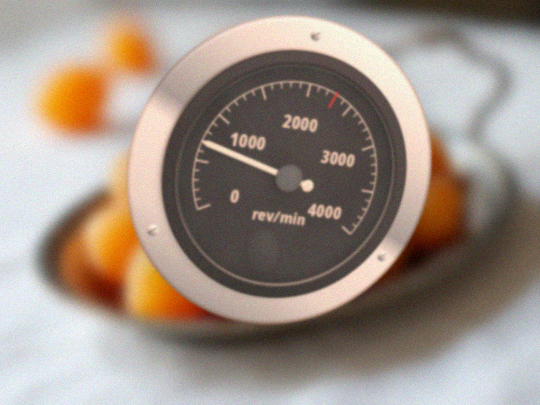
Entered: 700 rpm
